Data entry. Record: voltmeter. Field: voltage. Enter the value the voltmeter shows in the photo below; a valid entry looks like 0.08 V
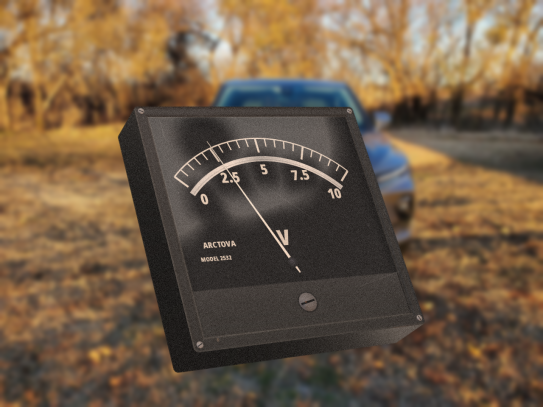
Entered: 2.5 V
